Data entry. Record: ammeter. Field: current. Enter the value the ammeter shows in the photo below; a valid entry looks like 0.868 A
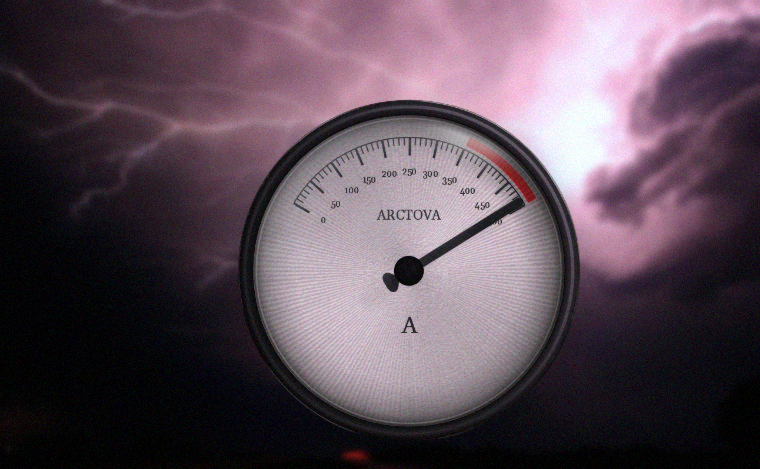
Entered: 490 A
